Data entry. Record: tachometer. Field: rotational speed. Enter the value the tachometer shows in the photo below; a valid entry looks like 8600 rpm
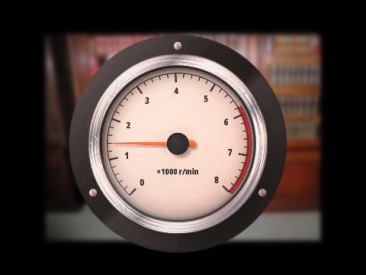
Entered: 1400 rpm
